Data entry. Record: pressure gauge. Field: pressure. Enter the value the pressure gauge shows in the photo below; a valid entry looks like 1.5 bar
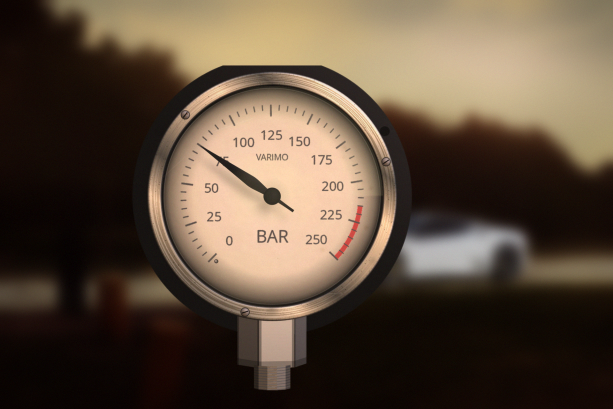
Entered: 75 bar
